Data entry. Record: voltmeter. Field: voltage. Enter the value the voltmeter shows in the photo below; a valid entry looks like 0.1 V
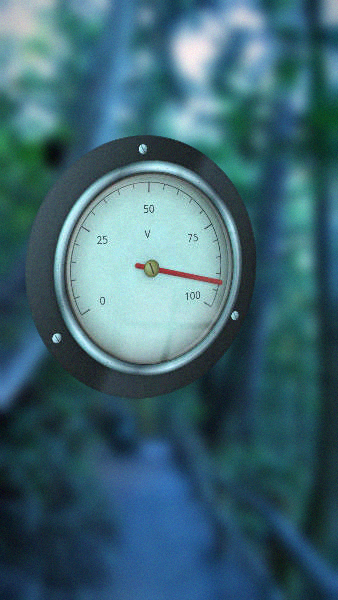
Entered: 92.5 V
